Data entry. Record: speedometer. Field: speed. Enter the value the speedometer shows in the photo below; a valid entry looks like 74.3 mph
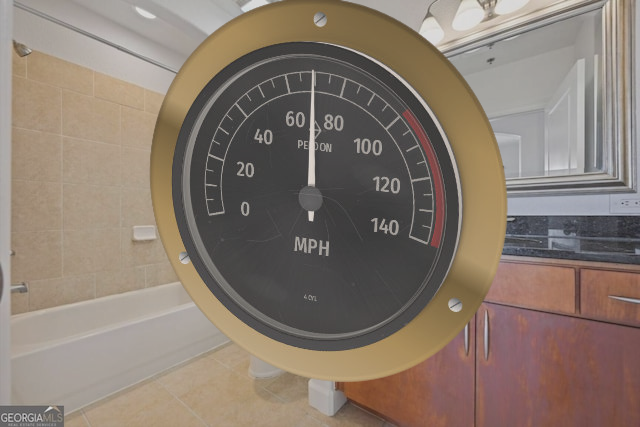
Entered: 70 mph
